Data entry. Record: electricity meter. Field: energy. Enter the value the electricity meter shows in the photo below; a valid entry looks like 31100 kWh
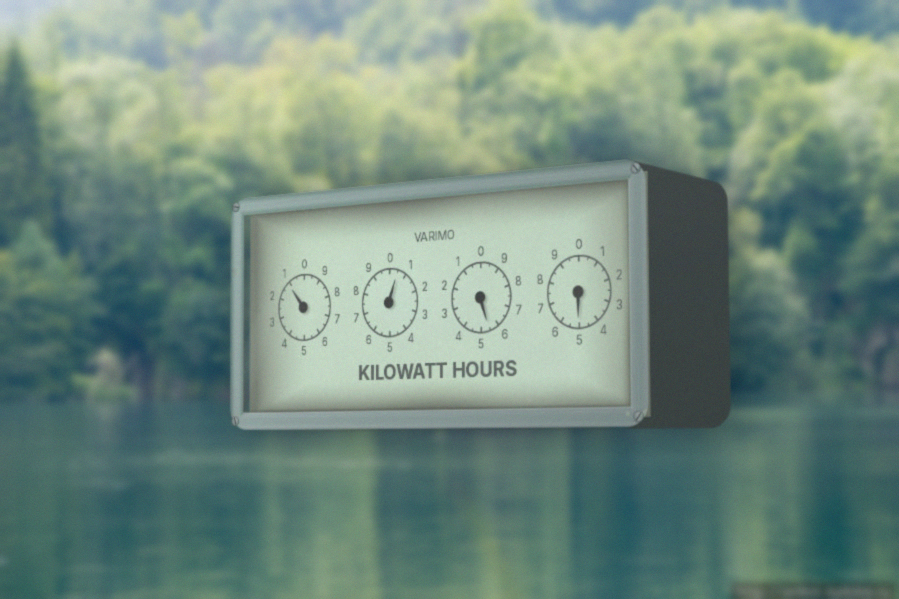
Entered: 1055 kWh
